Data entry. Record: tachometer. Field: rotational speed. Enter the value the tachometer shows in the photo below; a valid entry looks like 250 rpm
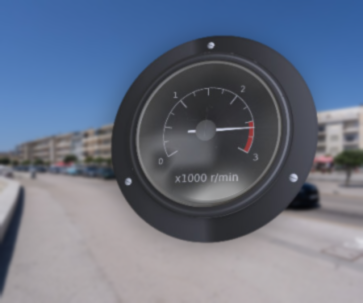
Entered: 2625 rpm
